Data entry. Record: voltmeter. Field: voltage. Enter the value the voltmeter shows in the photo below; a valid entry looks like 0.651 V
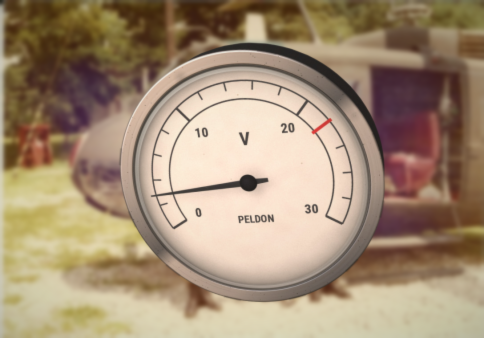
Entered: 3 V
